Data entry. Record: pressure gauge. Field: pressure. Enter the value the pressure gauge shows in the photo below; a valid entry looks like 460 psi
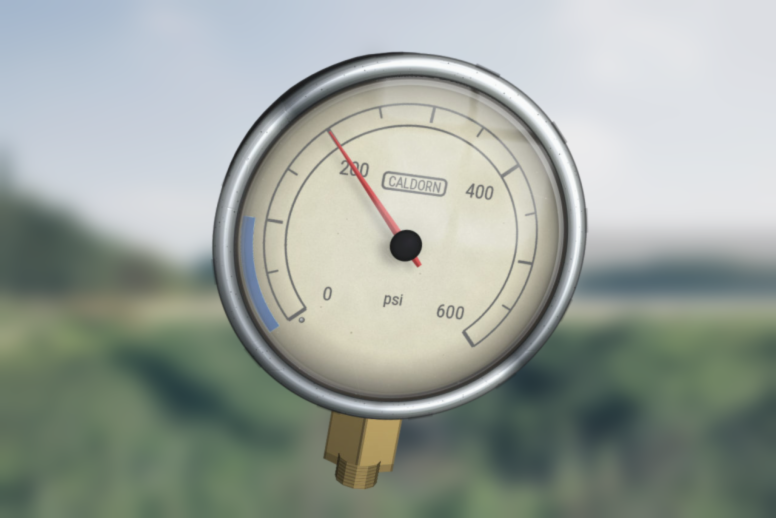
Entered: 200 psi
